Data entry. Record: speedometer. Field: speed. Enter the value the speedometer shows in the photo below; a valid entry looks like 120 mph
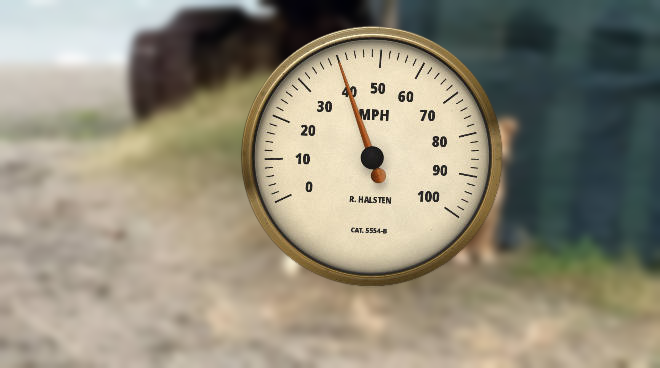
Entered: 40 mph
